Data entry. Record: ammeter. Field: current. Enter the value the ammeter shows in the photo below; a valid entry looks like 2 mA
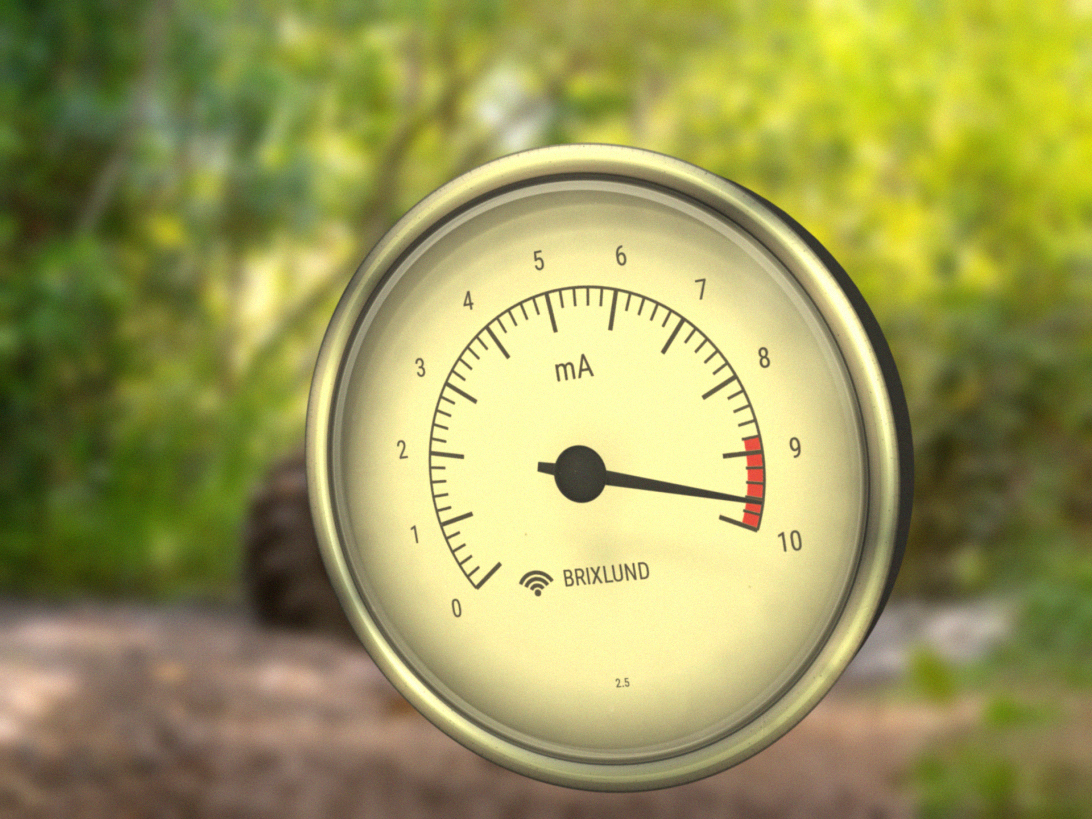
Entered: 9.6 mA
